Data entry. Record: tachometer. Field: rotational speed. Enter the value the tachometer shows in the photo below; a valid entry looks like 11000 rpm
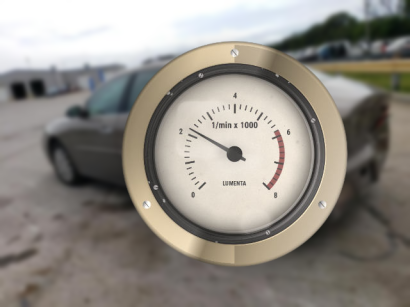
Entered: 2200 rpm
